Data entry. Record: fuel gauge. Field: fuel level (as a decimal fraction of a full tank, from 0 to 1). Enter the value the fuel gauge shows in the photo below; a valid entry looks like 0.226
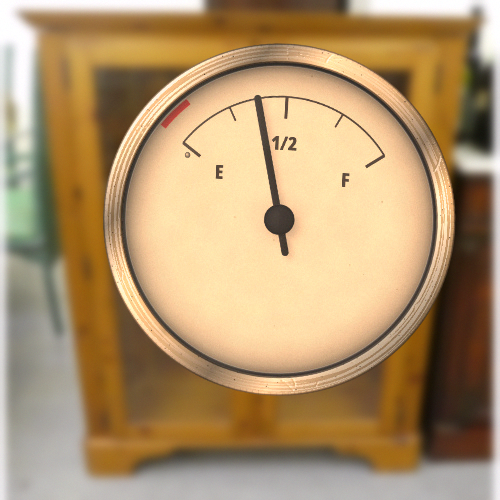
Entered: 0.375
